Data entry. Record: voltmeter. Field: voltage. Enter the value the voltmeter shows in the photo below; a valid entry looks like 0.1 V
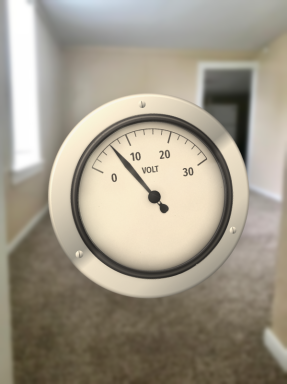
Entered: 6 V
